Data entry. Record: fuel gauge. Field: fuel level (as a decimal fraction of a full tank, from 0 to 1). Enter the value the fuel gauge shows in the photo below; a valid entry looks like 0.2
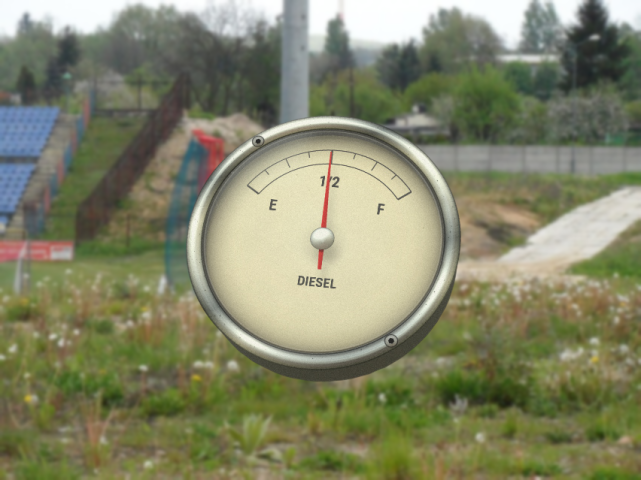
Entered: 0.5
